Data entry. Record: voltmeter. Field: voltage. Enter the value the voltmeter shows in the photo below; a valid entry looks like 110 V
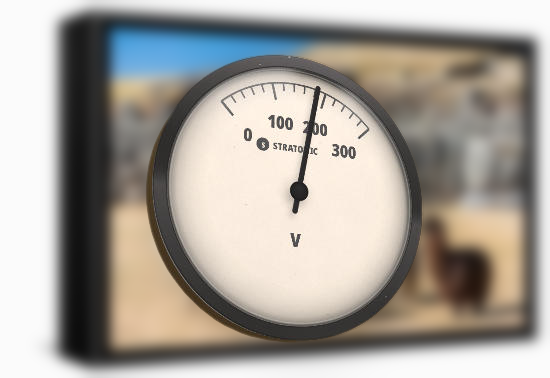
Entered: 180 V
